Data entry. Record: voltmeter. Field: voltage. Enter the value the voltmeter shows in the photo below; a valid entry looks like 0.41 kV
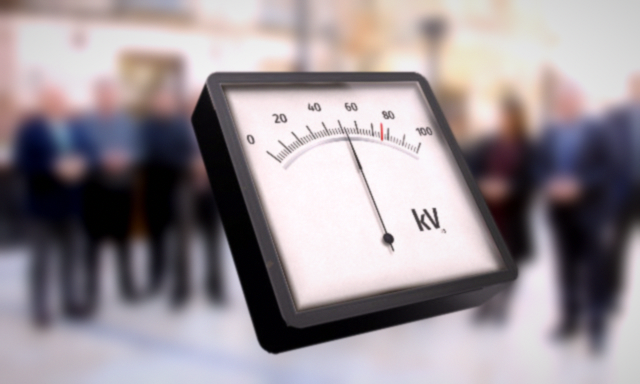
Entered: 50 kV
